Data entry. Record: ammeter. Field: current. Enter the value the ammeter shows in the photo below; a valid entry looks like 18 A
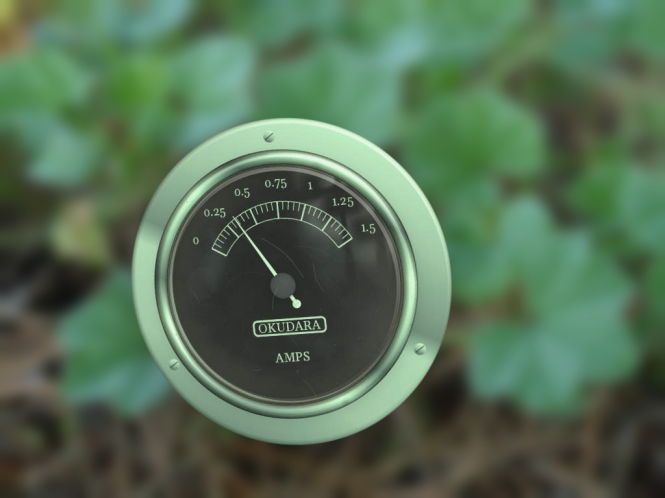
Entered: 0.35 A
